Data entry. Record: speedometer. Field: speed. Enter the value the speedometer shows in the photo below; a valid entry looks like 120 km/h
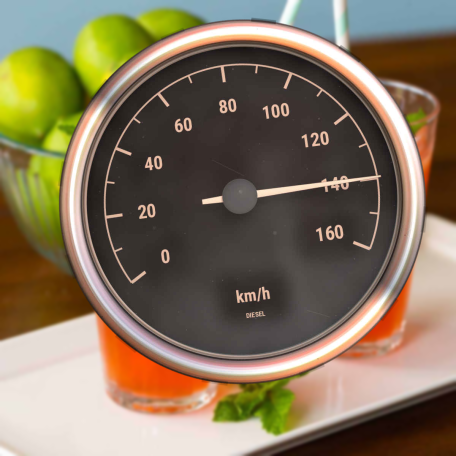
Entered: 140 km/h
